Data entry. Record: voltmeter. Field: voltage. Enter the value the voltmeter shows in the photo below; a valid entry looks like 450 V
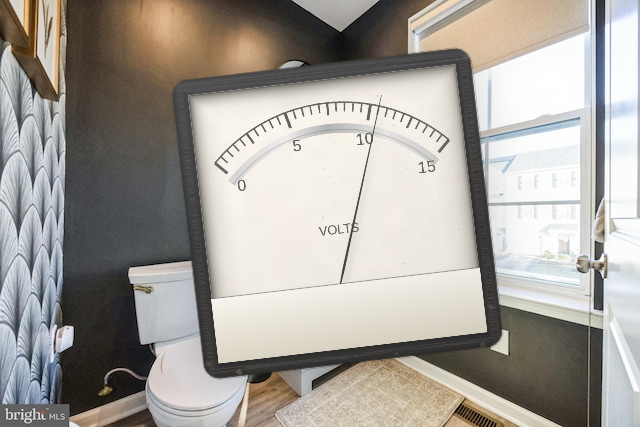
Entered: 10.5 V
